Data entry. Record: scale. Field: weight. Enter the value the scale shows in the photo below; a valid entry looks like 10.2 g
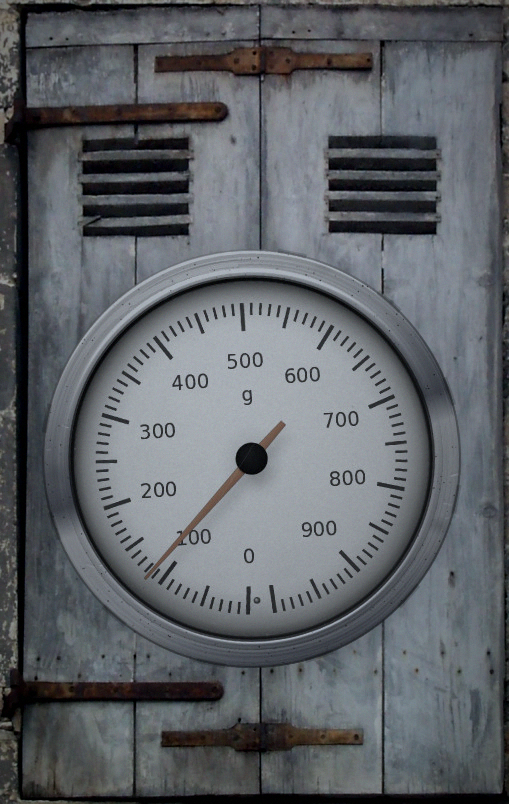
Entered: 115 g
